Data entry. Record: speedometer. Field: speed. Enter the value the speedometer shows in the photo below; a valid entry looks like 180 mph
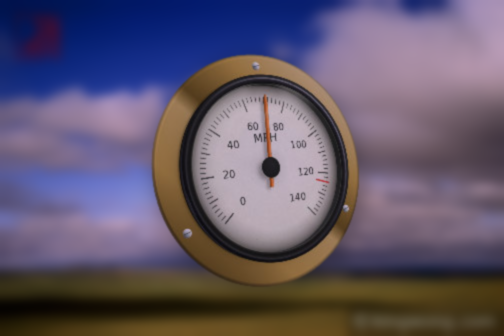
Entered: 70 mph
